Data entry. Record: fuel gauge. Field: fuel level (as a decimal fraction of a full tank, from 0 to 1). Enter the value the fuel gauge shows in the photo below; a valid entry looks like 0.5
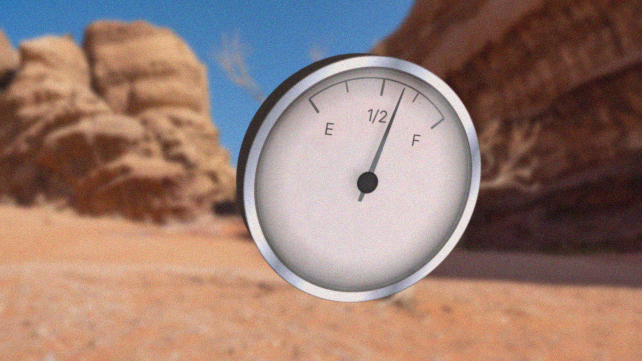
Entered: 0.625
